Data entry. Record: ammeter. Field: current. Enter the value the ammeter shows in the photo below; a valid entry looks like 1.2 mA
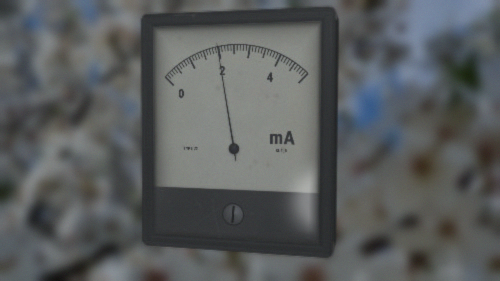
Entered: 2 mA
